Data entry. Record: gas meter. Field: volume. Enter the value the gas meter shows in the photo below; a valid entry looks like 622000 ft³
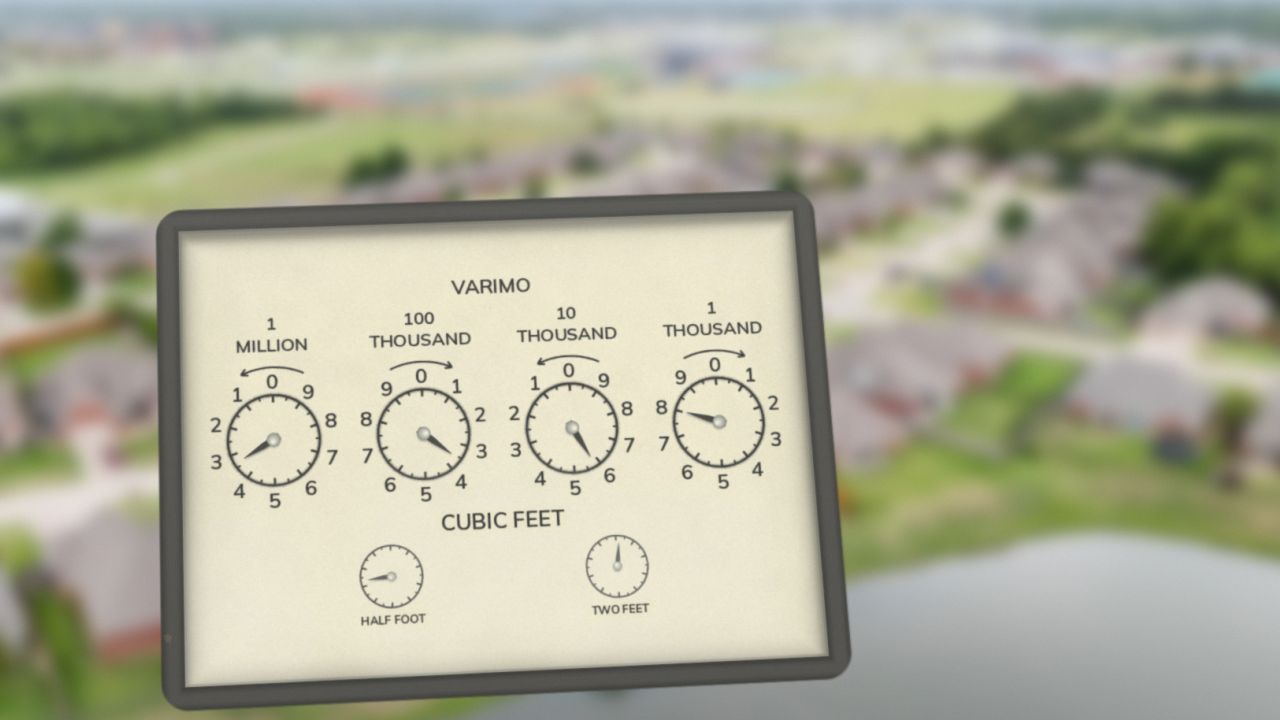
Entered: 335800 ft³
